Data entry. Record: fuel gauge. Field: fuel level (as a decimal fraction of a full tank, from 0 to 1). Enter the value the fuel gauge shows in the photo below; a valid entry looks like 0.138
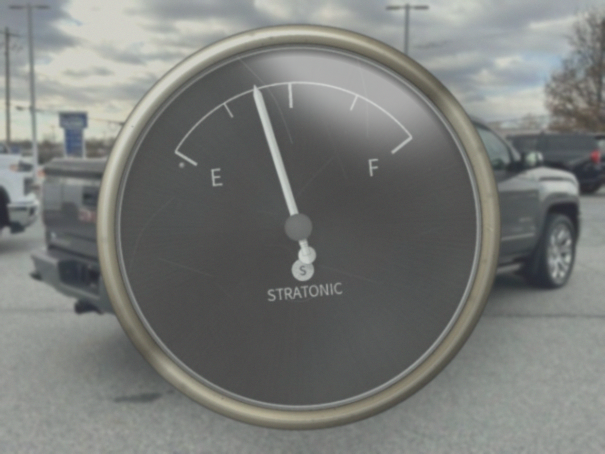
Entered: 0.375
